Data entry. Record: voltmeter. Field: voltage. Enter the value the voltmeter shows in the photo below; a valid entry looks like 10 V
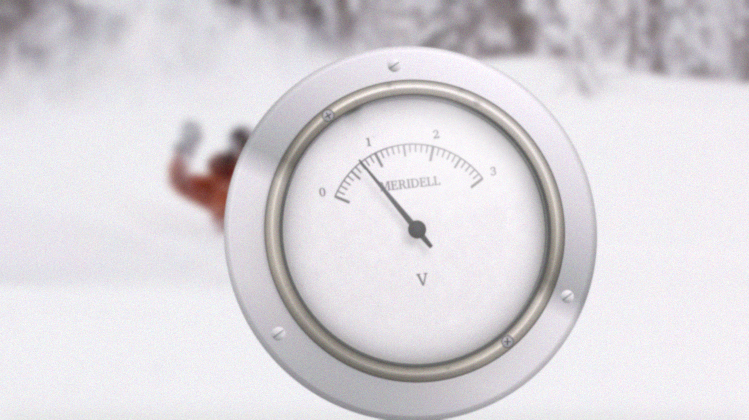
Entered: 0.7 V
